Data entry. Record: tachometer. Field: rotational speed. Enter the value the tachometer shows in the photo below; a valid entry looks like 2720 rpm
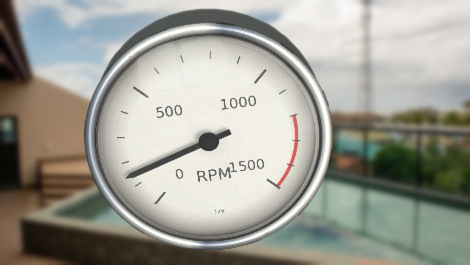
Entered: 150 rpm
